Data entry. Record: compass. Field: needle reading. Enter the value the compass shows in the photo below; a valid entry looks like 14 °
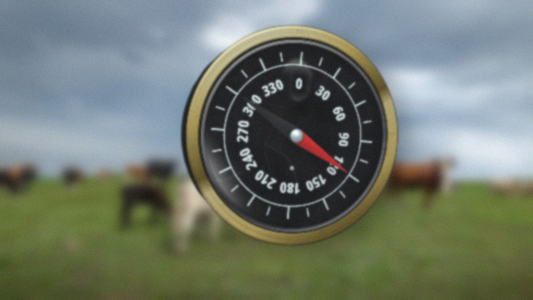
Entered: 120 °
